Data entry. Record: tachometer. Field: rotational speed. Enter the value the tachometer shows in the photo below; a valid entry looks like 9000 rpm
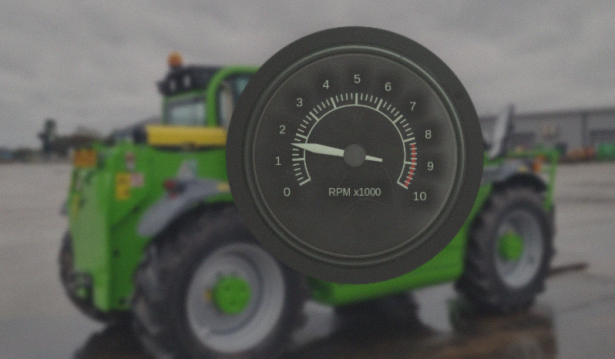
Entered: 1600 rpm
